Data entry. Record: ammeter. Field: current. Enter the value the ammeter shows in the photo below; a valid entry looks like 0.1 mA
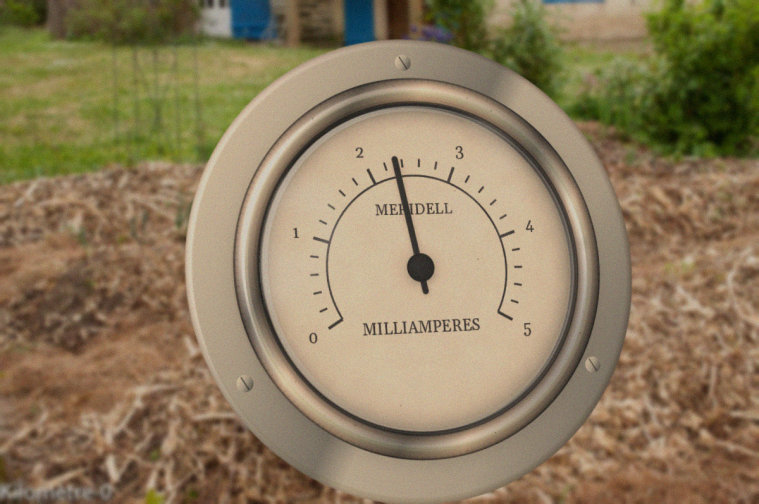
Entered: 2.3 mA
